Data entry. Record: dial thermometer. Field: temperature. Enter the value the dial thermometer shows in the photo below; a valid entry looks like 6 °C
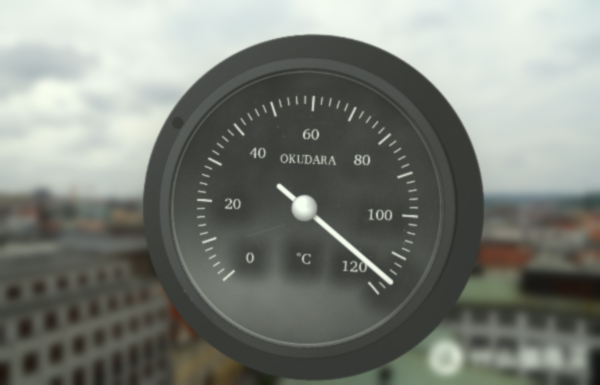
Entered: 116 °C
